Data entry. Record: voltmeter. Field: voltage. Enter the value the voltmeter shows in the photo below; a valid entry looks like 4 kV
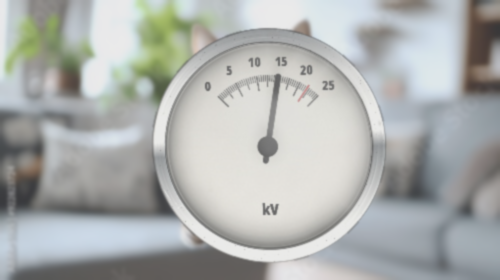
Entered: 15 kV
